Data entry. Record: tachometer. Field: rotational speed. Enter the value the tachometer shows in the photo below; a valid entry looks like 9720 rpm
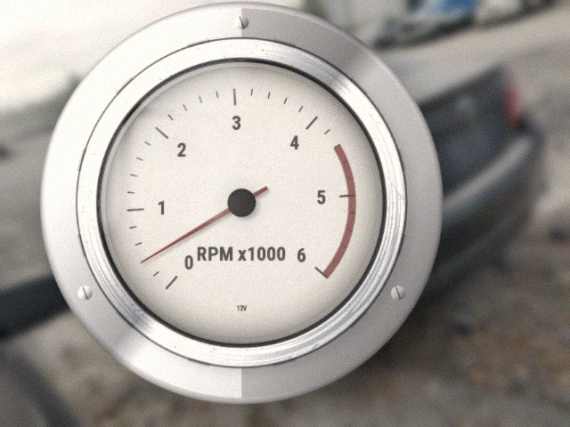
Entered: 400 rpm
